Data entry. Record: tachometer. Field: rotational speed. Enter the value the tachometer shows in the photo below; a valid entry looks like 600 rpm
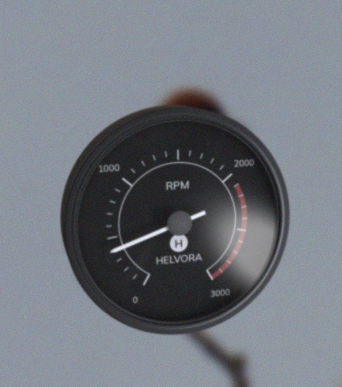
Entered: 400 rpm
